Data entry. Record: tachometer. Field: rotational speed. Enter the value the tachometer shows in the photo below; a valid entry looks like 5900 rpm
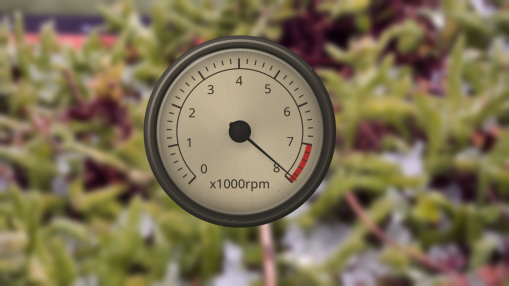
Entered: 7900 rpm
